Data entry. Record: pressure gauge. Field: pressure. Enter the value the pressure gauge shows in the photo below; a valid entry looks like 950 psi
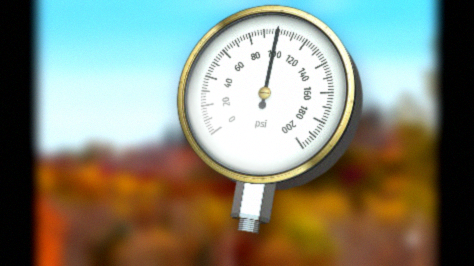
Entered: 100 psi
